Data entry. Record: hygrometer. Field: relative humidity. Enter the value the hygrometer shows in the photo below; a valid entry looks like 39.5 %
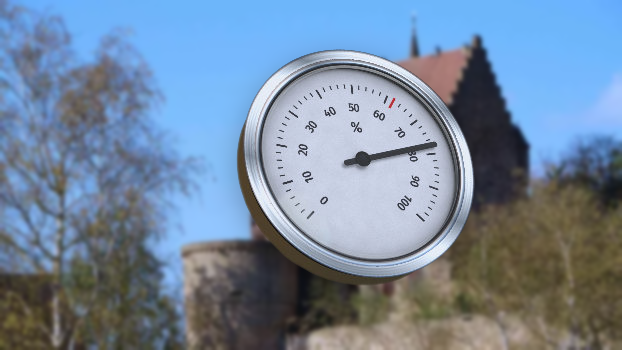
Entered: 78 %
